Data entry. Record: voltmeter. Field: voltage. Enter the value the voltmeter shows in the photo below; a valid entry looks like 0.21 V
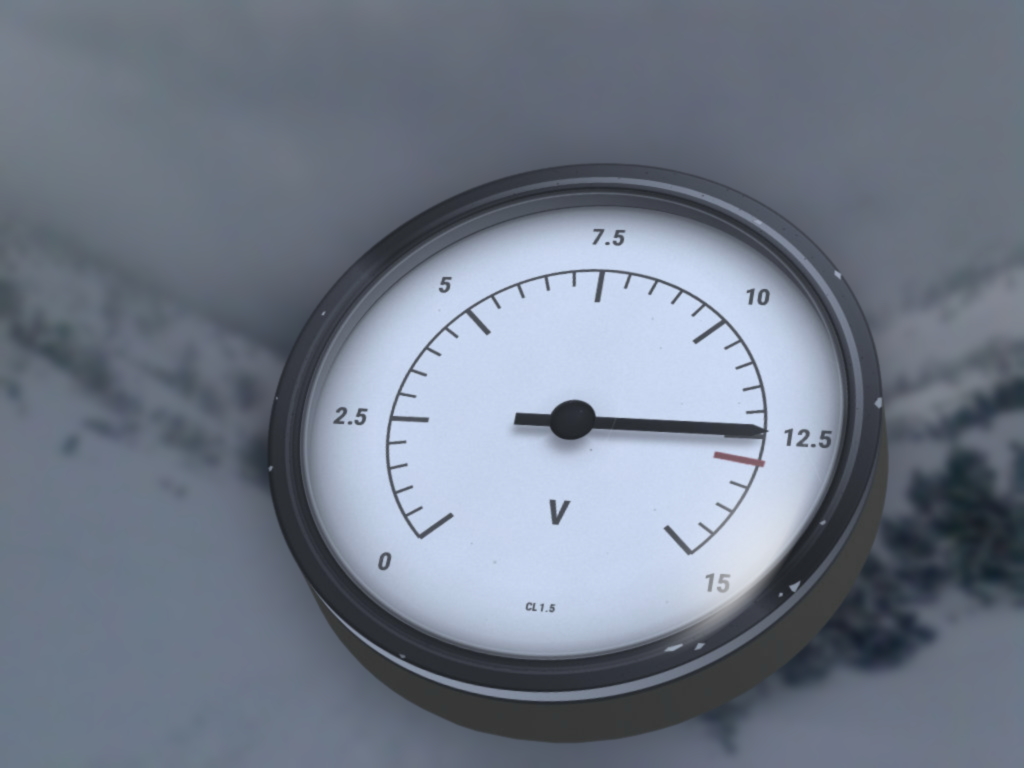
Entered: 12.5 V
